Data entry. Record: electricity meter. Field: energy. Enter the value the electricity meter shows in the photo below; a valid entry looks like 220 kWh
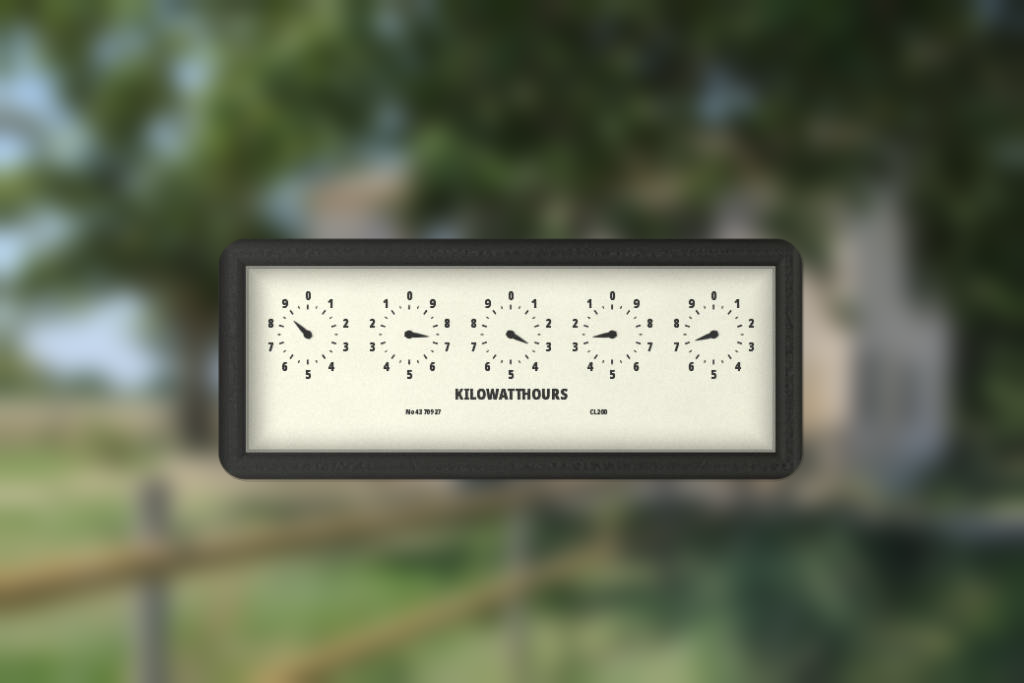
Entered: 87327 kWh
